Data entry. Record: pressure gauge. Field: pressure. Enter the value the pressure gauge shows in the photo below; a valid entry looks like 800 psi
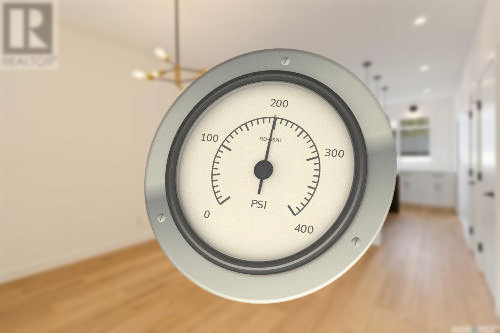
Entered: 200 psi
